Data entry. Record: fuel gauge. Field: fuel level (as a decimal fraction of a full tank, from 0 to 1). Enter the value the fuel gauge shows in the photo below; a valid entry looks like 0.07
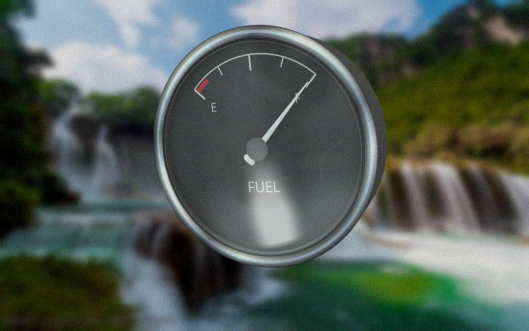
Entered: 1
